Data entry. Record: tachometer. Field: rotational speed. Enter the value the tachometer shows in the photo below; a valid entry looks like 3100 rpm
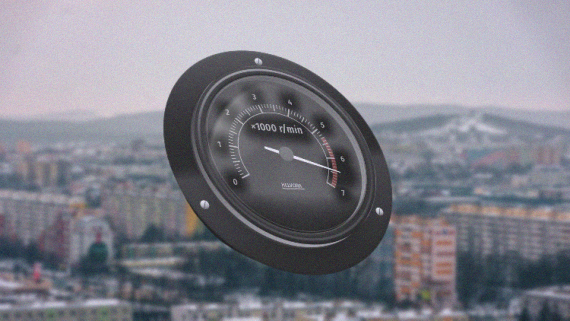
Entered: 6500 rpm
